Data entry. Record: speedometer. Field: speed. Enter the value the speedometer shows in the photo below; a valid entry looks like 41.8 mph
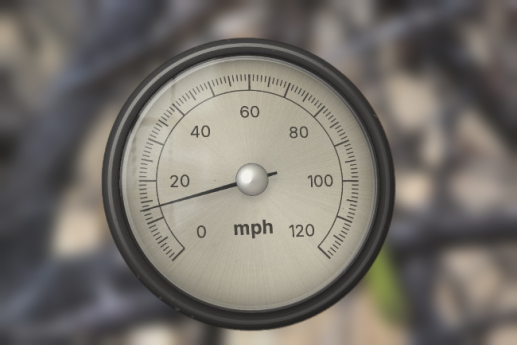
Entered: 13 mph
